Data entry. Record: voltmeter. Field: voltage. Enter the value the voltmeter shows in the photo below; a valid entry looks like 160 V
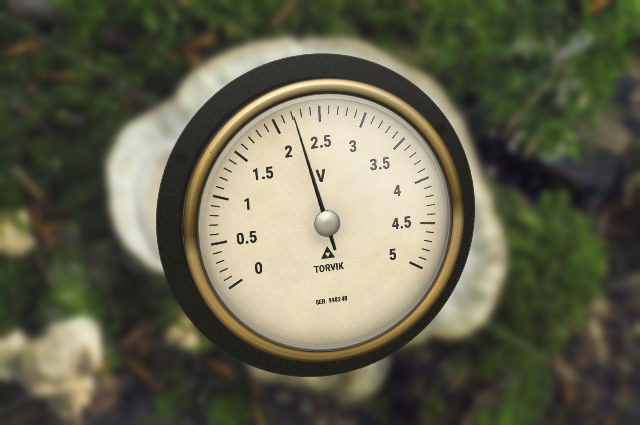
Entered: 2.2 V
